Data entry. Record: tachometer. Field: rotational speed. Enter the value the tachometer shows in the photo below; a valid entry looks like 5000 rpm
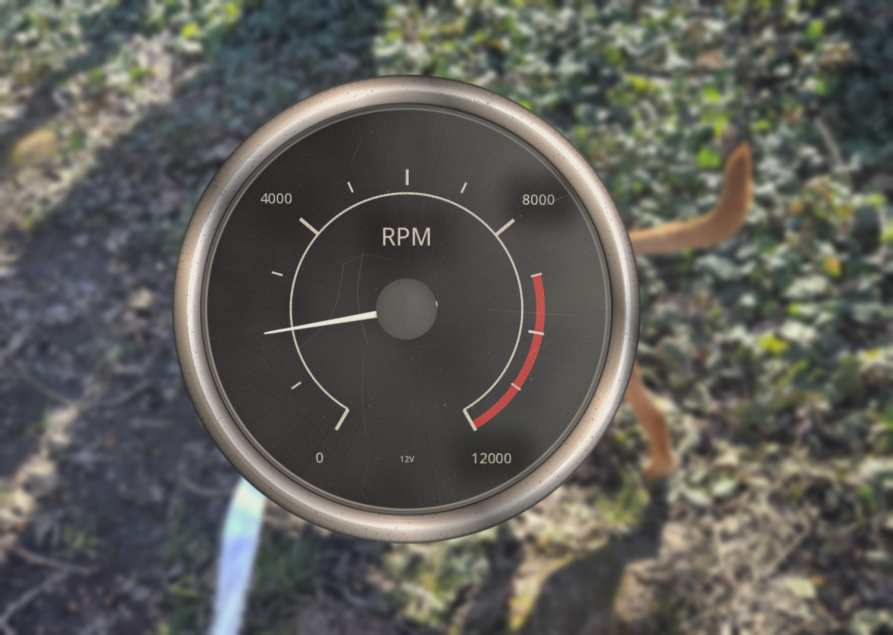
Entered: 2000 rpm
